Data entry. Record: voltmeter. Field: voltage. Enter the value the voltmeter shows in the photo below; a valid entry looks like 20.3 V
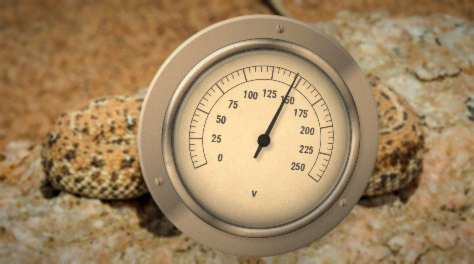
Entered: 145 V
